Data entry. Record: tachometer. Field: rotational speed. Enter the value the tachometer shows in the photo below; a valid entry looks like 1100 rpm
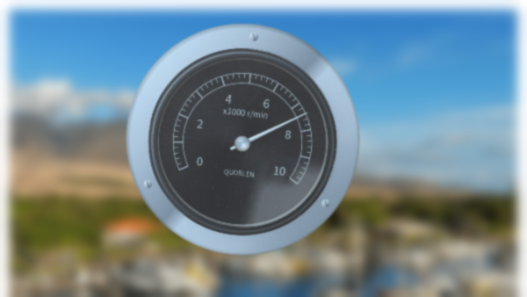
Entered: 7400 rpm
